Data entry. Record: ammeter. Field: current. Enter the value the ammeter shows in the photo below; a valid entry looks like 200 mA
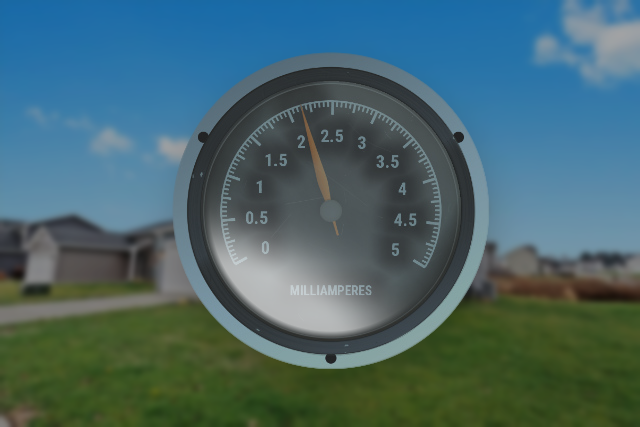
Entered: 2.15 mA
